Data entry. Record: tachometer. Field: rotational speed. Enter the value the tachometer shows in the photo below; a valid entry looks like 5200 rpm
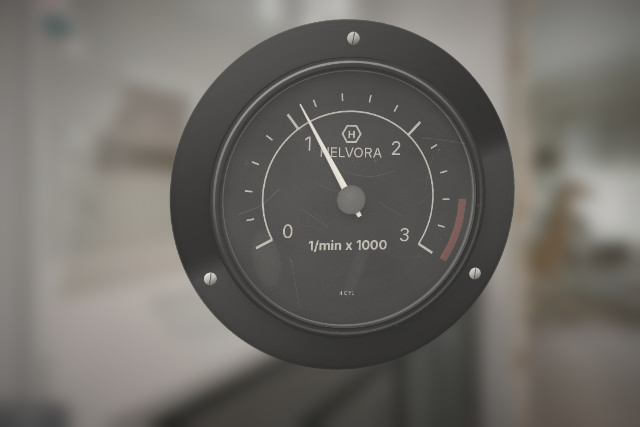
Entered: 1100 rpm
